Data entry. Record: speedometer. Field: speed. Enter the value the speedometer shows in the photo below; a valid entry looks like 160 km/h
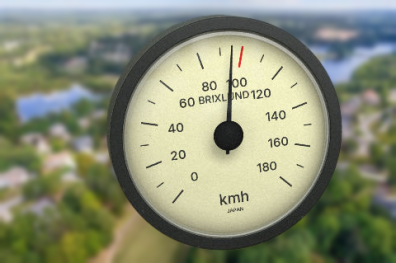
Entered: 95 km/h
